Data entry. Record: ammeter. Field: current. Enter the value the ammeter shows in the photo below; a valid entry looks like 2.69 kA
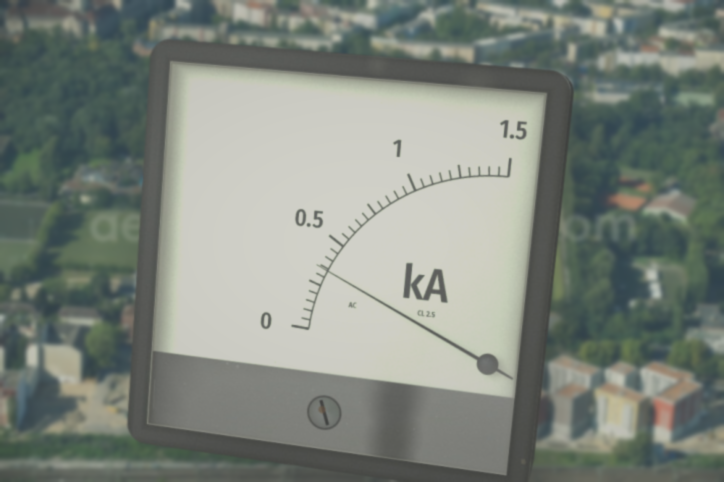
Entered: 0.35 kA
